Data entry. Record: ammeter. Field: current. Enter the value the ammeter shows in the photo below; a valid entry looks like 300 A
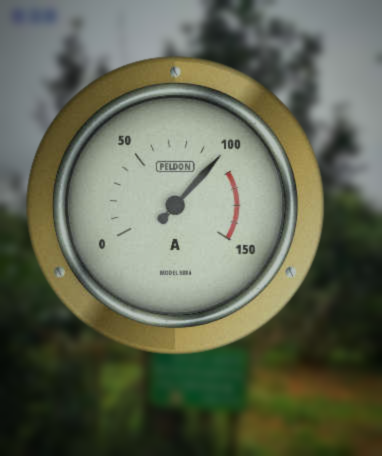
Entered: 100 A
